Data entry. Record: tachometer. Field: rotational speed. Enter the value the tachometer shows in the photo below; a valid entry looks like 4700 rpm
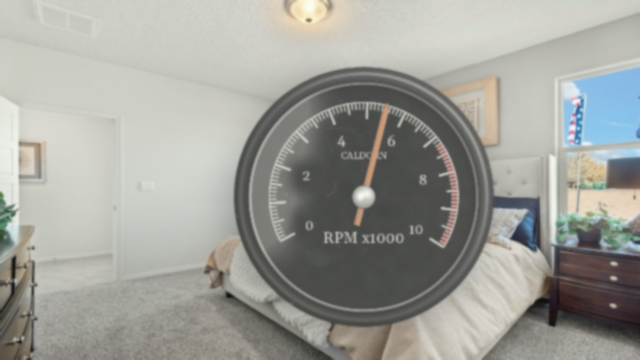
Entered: 5500 rpm
